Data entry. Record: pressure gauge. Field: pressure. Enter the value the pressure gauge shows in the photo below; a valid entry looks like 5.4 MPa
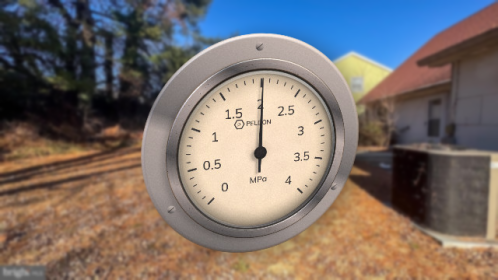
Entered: 2 MPa
